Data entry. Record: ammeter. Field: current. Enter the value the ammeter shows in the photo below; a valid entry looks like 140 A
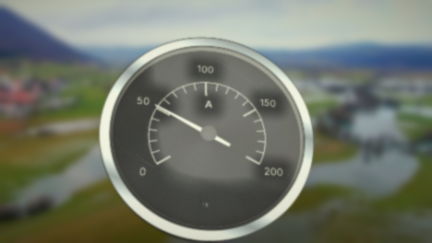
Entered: 50 A
